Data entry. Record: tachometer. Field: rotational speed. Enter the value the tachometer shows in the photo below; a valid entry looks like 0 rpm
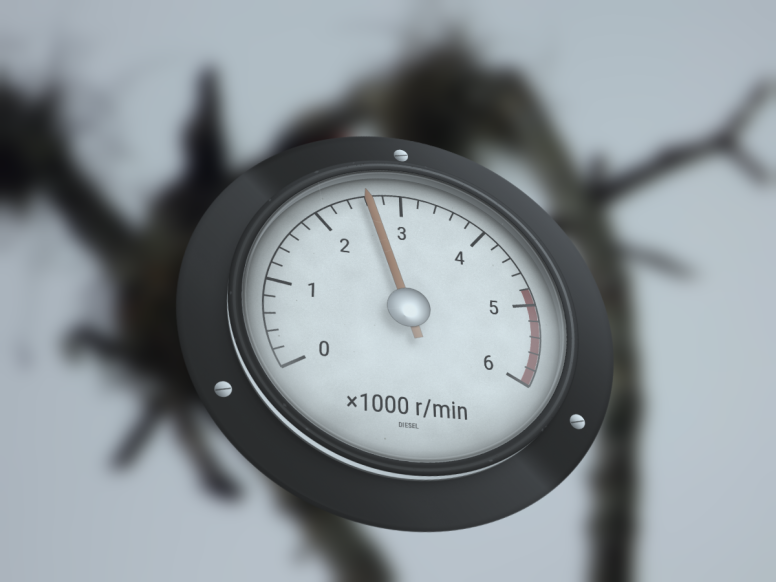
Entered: 2600 rpm
